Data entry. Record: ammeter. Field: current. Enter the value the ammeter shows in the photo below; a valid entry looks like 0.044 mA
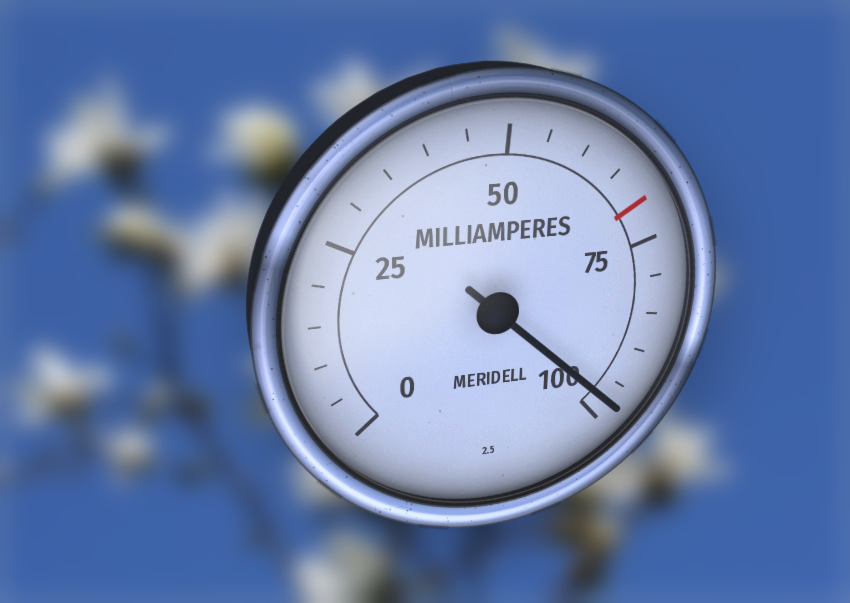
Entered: 97.5 mA
